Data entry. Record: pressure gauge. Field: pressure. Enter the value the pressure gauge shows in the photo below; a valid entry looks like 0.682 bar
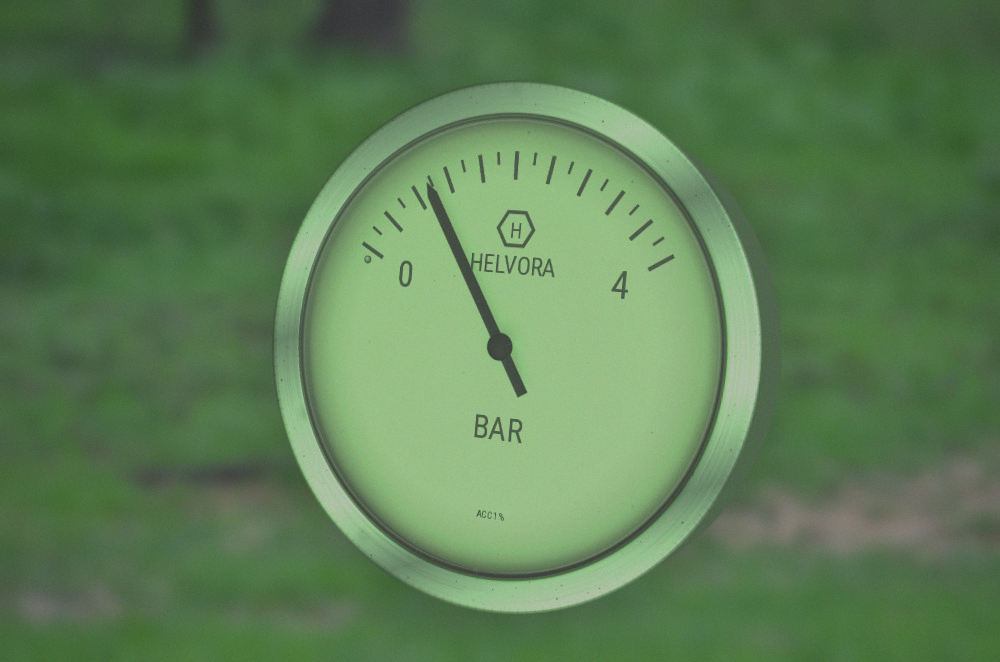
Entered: 1 bar
